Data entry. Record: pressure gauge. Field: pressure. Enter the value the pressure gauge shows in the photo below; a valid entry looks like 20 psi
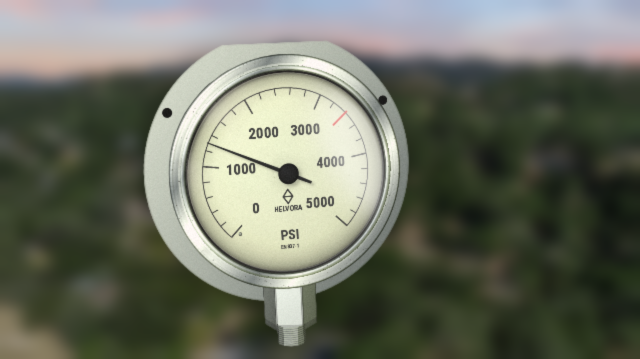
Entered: 1300 psi
